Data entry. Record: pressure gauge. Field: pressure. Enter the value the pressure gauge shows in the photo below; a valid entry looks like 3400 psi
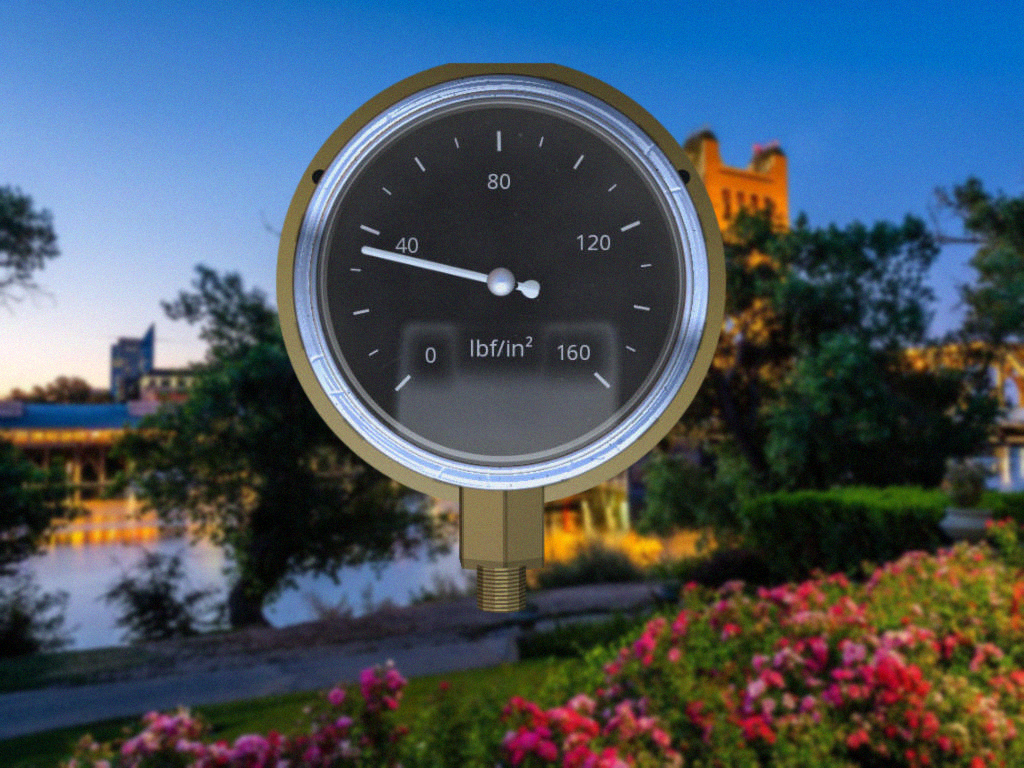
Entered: 35 psi
